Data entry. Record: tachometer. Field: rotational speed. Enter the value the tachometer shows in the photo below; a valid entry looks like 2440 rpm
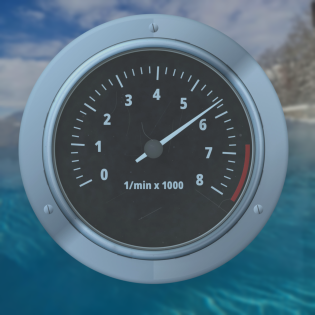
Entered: 5700 rpm
